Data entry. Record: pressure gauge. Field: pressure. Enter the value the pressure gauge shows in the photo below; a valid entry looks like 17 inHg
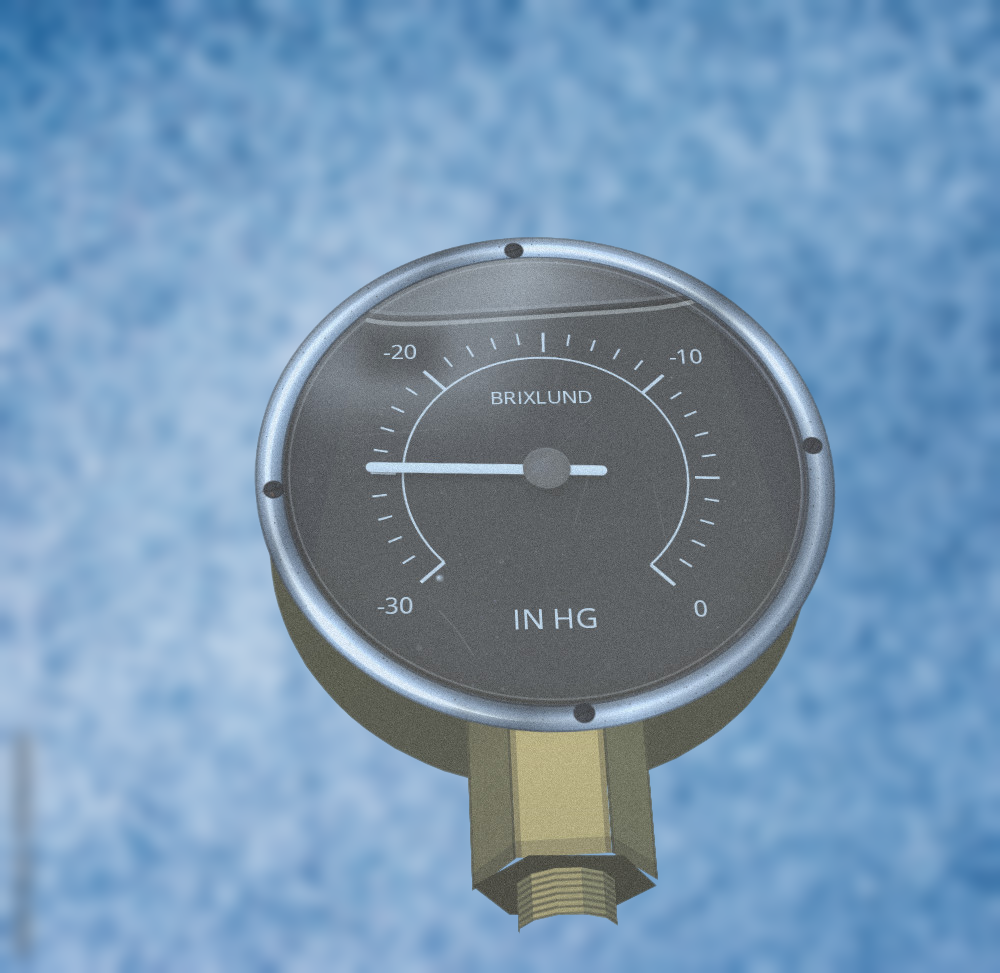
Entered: -25 inHg
